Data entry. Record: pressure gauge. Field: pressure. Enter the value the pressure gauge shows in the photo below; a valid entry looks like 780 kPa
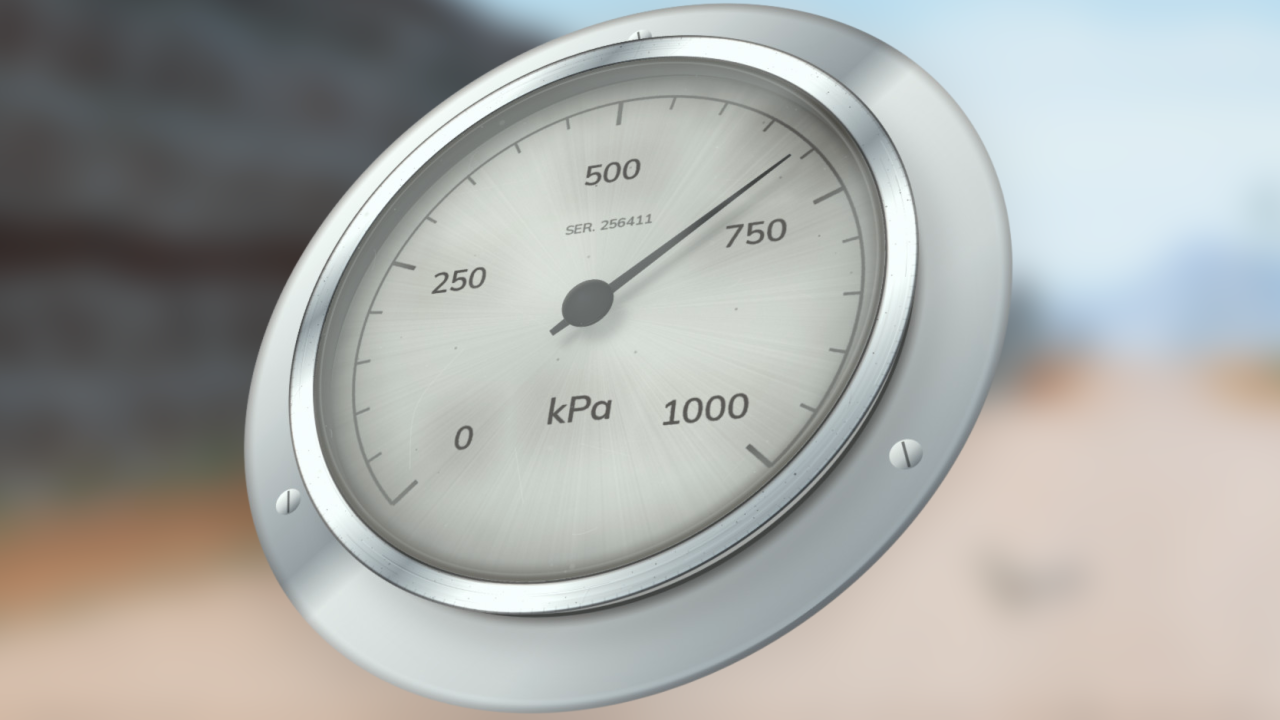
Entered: 700 kPa
